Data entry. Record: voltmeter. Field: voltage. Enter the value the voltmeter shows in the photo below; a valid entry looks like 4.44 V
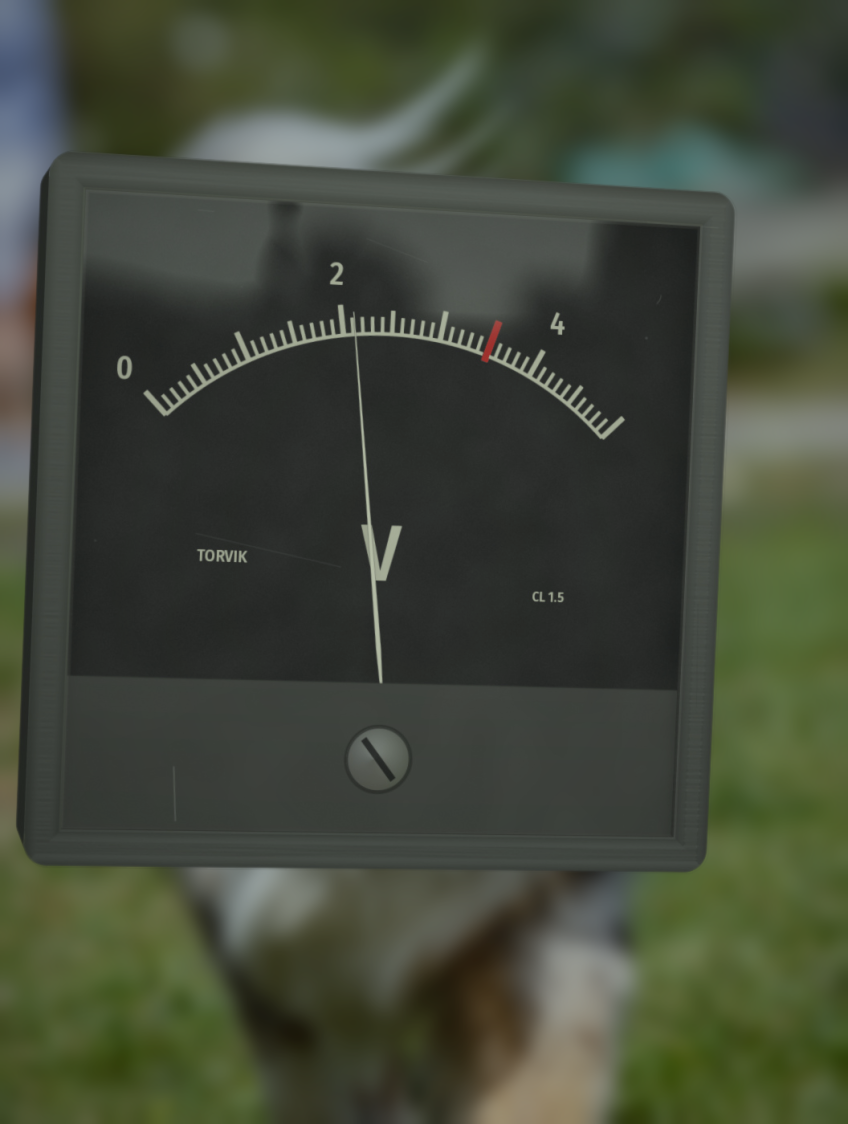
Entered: 2.1 V
